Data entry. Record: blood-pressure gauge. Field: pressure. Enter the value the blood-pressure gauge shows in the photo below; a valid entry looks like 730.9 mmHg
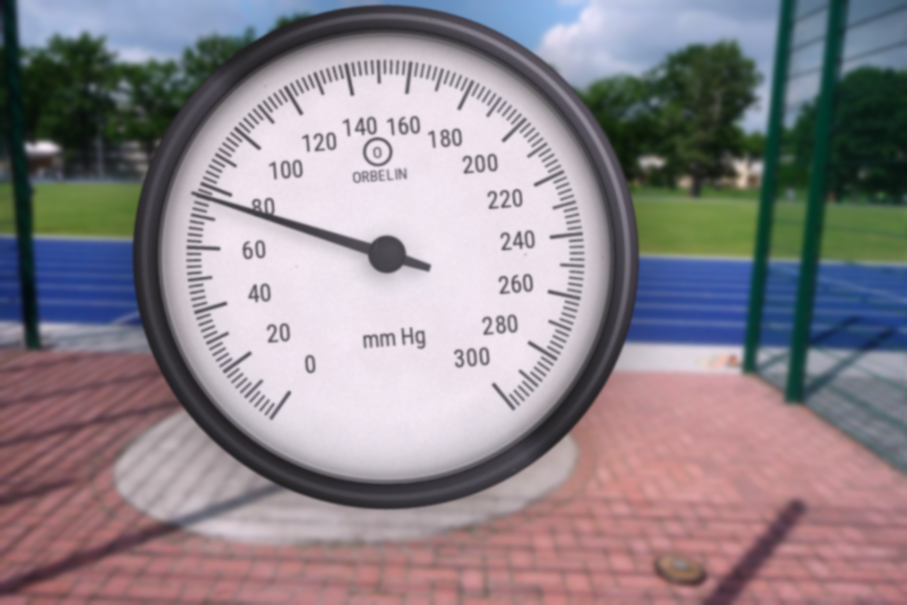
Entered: 76 mmHg
